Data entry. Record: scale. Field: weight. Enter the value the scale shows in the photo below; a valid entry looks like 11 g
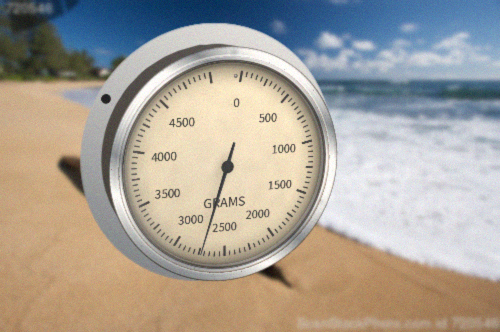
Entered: 2750 g
